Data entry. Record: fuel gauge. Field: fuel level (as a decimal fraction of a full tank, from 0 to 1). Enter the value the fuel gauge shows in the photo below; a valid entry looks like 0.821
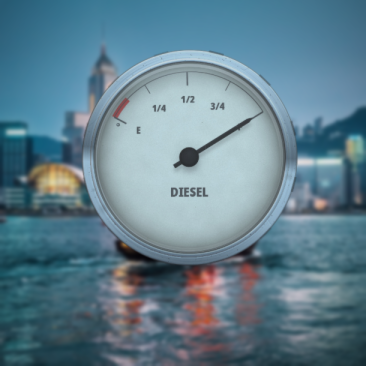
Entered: 1
